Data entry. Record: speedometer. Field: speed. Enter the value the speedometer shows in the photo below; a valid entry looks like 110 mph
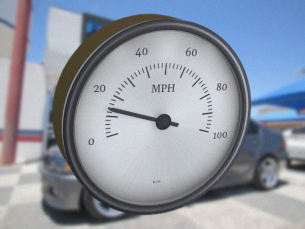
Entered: 14 mph
